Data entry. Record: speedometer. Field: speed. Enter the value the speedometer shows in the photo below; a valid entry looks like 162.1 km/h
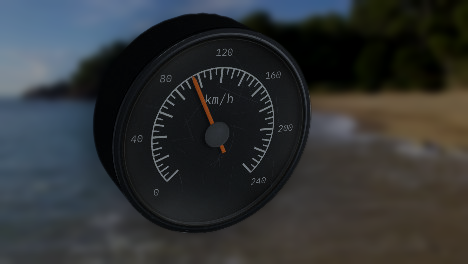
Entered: 95 km/h
